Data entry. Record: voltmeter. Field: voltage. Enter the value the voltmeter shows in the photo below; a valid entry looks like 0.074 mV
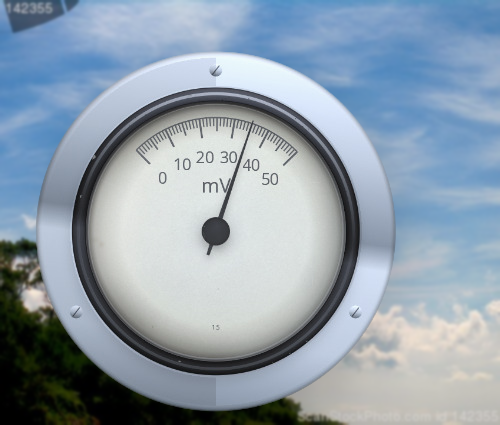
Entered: 35 mV
